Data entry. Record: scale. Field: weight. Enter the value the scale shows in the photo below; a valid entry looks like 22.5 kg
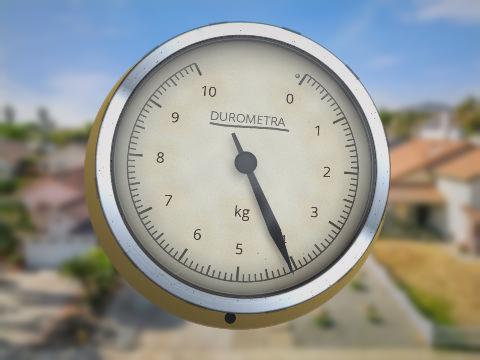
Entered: 4.1 kg
